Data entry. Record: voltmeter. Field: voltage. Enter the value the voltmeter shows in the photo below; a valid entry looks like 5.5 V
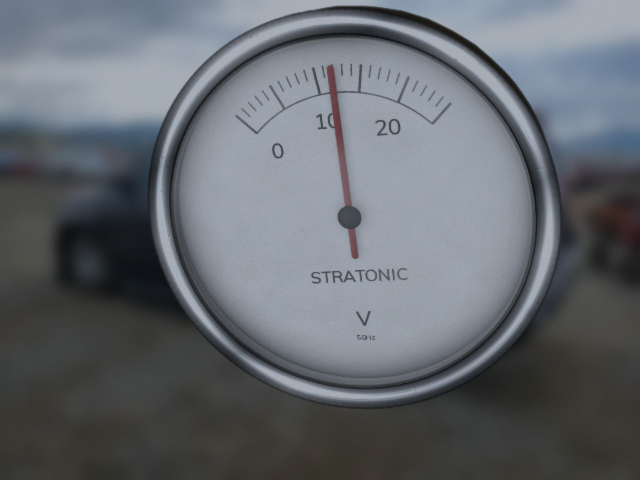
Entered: 12 V
